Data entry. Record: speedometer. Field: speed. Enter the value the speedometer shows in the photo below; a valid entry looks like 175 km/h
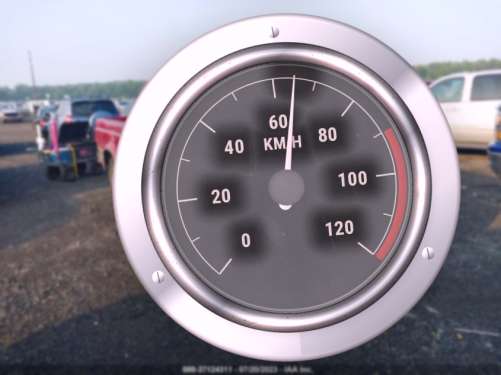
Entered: 65 km/h
